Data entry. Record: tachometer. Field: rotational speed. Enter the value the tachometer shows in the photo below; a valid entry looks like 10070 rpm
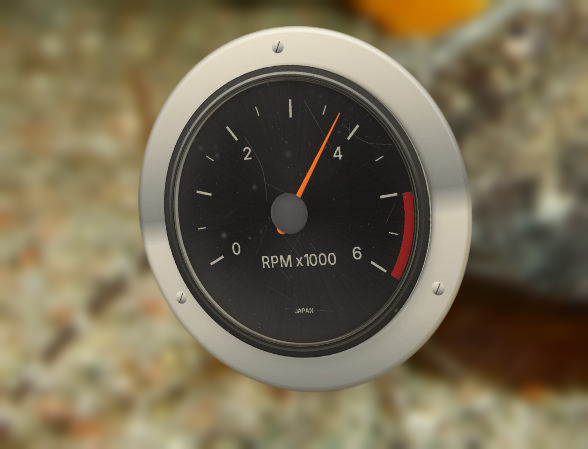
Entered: 3750 rpm
